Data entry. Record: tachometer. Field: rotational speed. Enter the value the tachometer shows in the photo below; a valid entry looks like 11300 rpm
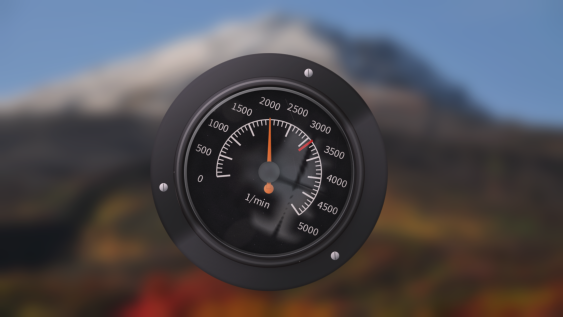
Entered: 2000 rpm
